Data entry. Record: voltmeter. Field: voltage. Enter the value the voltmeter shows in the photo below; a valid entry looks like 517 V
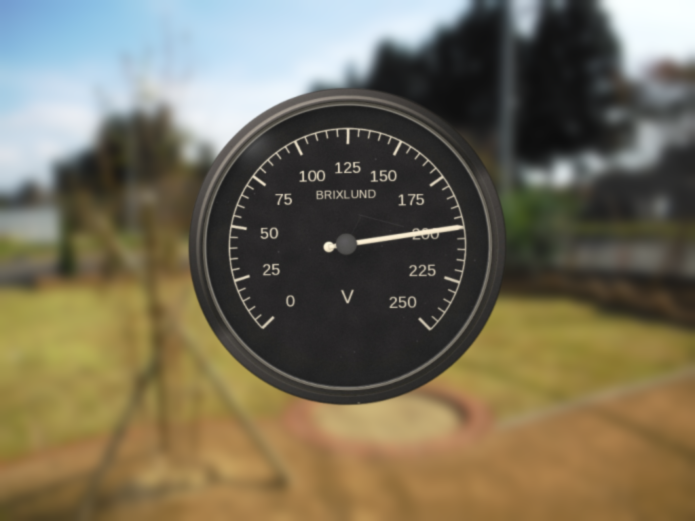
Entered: 200 V
